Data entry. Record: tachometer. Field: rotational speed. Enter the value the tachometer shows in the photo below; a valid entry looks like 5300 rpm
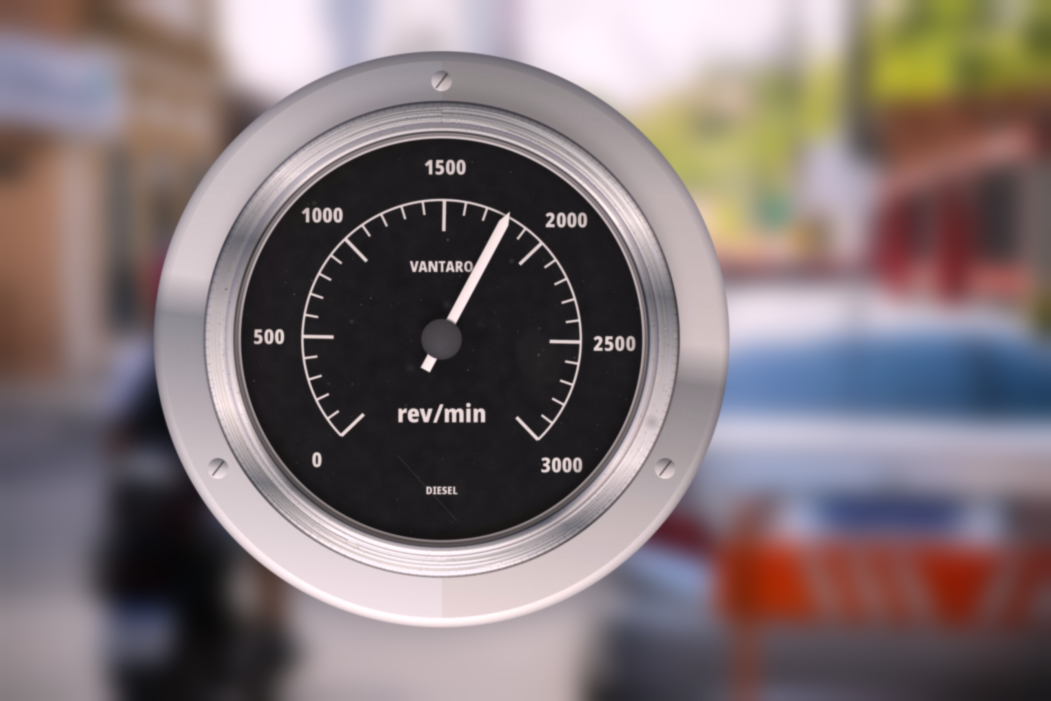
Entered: 1800 rpm
